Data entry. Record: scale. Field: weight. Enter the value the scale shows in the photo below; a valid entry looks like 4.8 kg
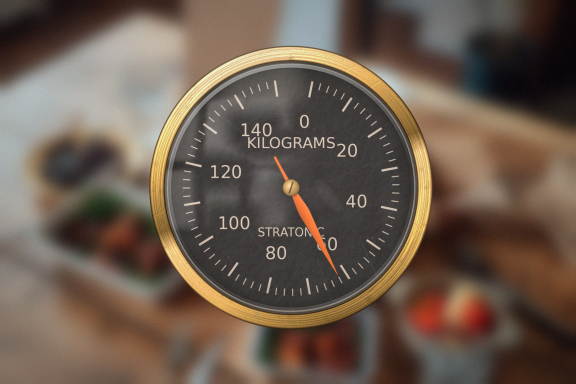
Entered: 62 kg
